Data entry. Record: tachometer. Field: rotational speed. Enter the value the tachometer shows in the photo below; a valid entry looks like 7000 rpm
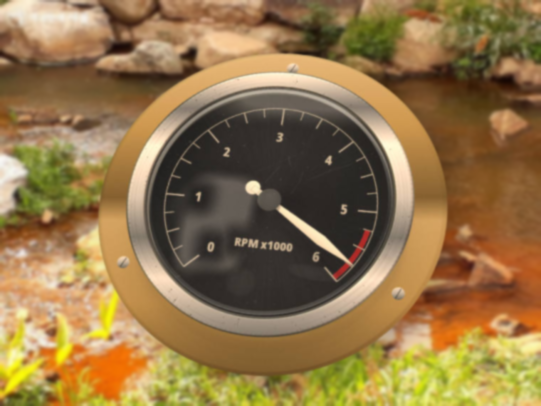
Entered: 5750 rpm
